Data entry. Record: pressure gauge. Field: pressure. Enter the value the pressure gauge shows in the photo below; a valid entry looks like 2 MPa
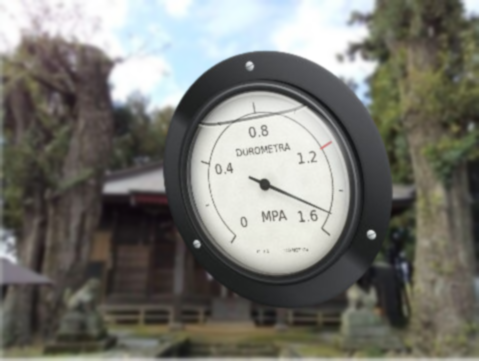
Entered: 1.5 MPa
